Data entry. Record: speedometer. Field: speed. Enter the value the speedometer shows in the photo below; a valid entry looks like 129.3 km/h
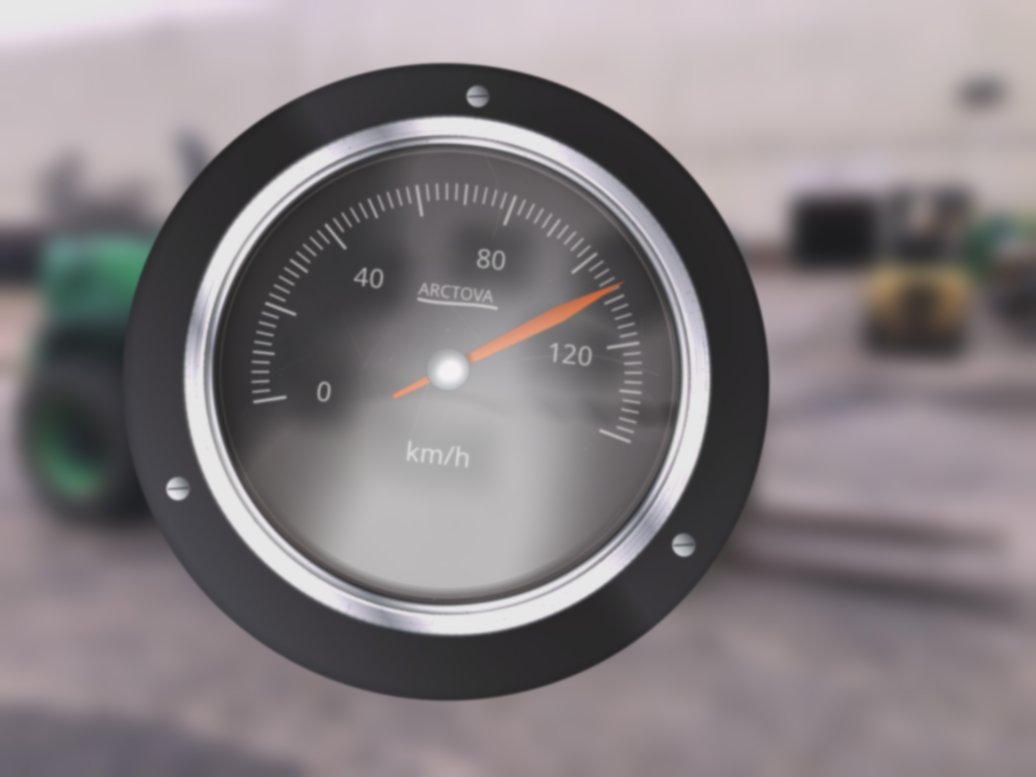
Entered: 108 km/h
